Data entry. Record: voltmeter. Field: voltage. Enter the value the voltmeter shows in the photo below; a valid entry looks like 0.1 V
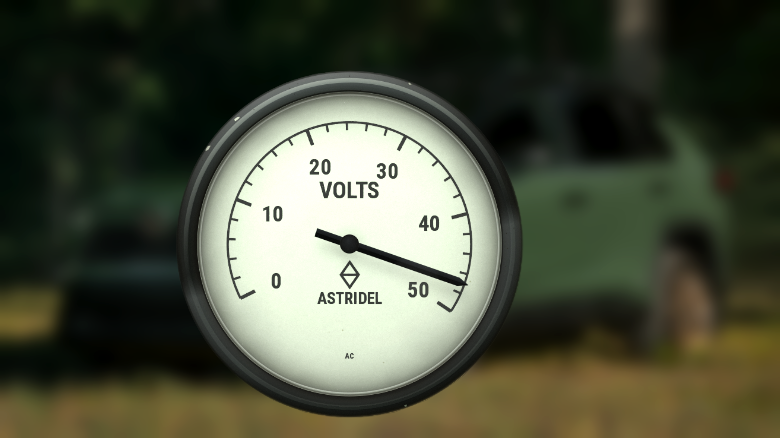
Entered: 47 V
